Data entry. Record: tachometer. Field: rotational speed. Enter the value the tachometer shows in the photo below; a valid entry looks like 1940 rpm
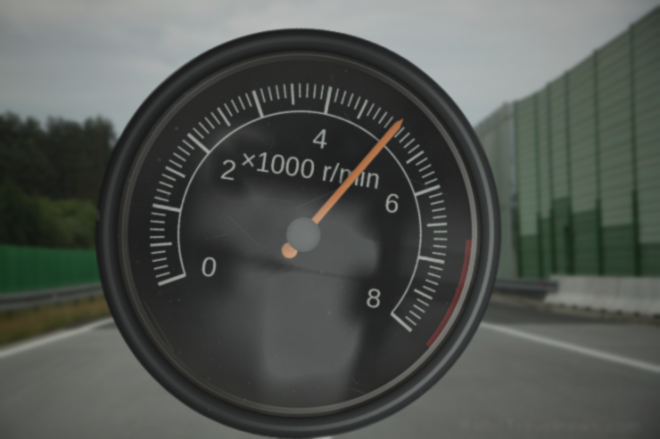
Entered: 5000 rpm
